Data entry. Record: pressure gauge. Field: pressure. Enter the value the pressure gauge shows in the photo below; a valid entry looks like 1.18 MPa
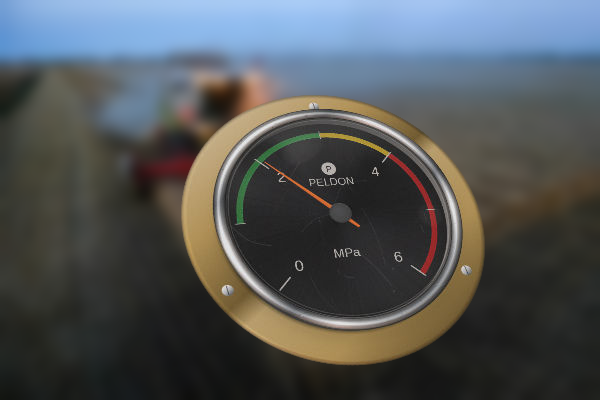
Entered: 2 MPa
